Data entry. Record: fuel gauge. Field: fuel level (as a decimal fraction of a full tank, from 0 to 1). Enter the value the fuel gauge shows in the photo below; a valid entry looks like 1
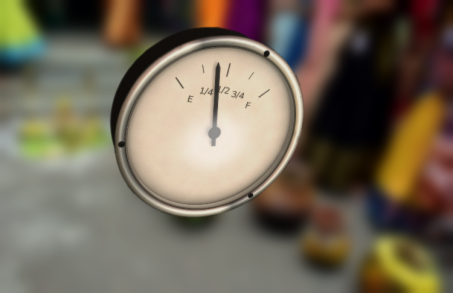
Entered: 0.375
